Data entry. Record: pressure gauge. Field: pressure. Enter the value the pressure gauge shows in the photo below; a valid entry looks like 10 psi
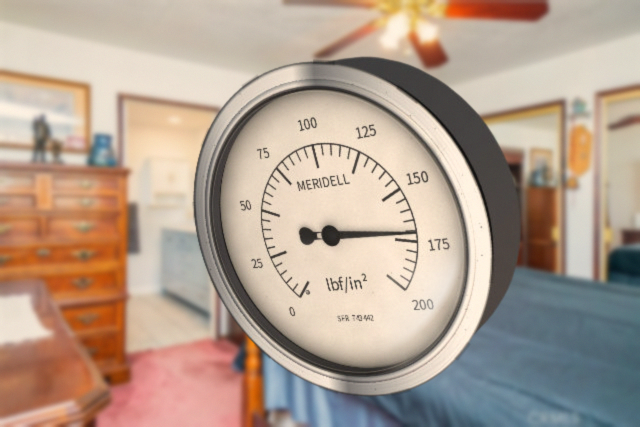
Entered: 170 psi
